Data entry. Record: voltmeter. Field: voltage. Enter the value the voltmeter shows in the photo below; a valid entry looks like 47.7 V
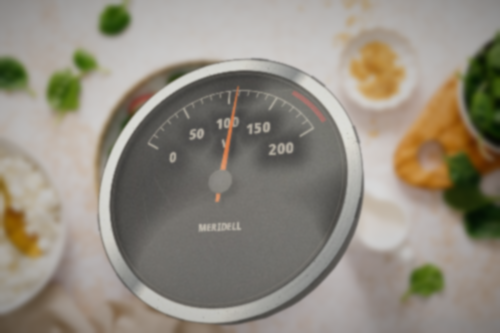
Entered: 110 V
